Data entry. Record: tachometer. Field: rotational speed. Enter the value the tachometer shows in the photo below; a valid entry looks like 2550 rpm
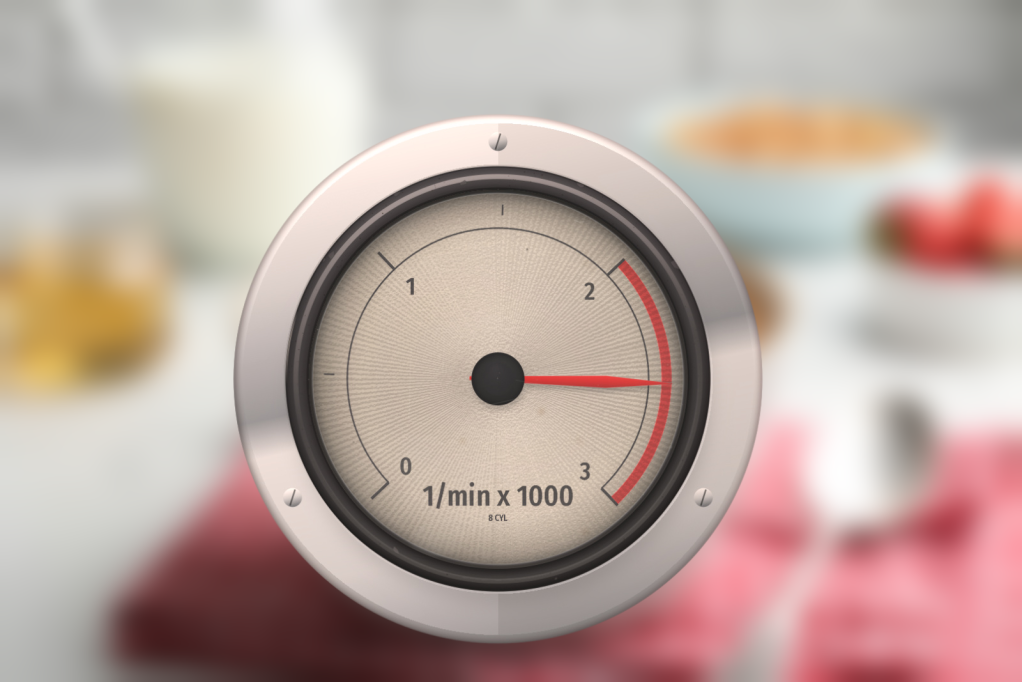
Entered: 2500 rpm
